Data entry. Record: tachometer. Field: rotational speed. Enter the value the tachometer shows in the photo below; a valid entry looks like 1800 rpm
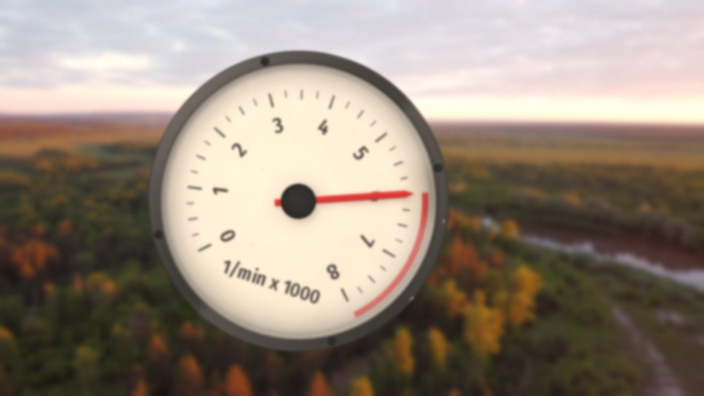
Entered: 6000 rpm
